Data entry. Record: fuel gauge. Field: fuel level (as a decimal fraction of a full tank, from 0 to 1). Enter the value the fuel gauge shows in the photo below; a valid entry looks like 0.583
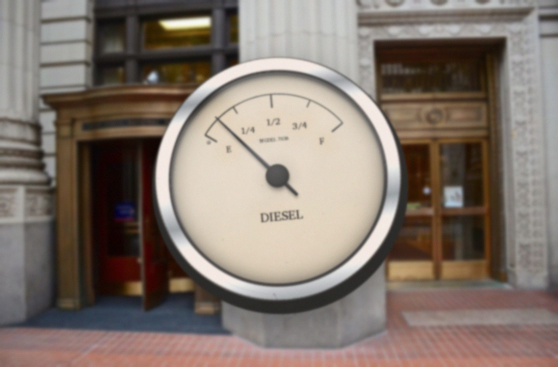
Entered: 0.125
